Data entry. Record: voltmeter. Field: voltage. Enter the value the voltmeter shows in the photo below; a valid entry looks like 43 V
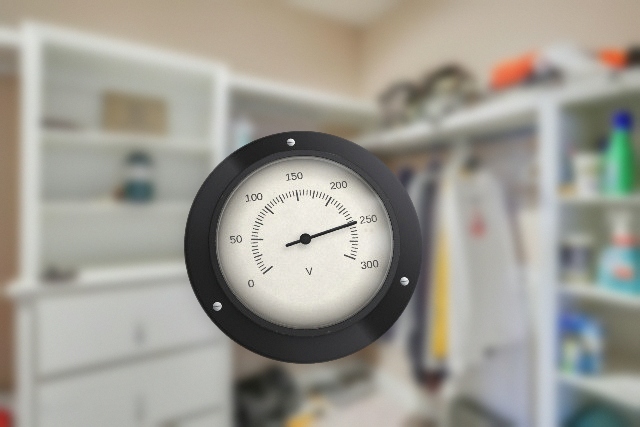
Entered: 250 V
